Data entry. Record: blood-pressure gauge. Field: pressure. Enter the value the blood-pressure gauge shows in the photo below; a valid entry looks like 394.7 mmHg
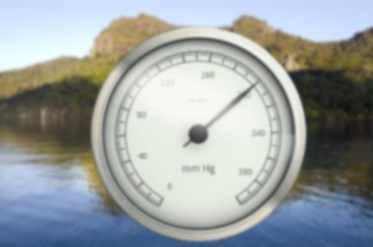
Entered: 200 mmHg
